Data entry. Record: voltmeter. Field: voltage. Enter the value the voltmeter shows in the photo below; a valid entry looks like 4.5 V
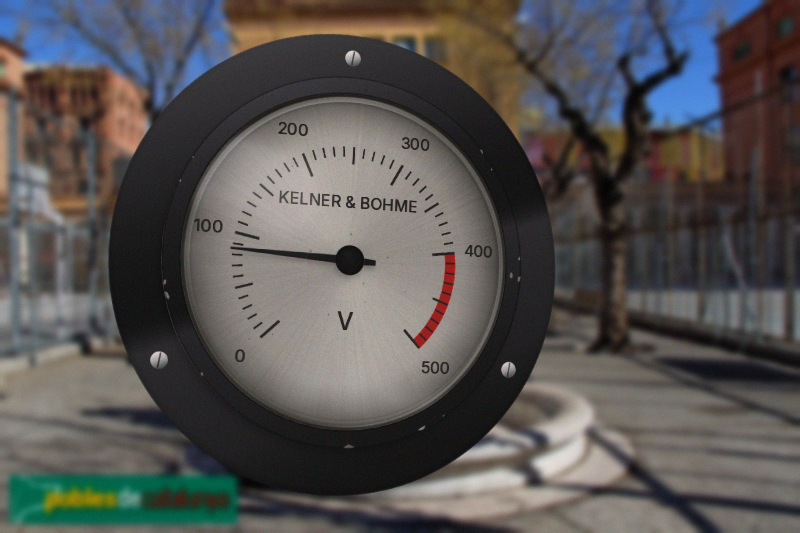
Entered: 85 V
